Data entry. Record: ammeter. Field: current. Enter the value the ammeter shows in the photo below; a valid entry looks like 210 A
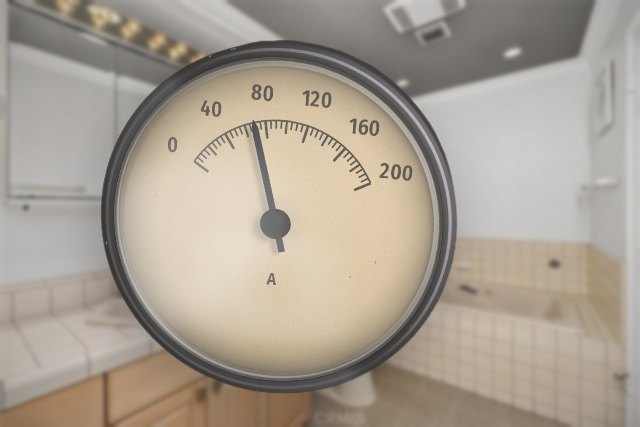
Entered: 70 A
